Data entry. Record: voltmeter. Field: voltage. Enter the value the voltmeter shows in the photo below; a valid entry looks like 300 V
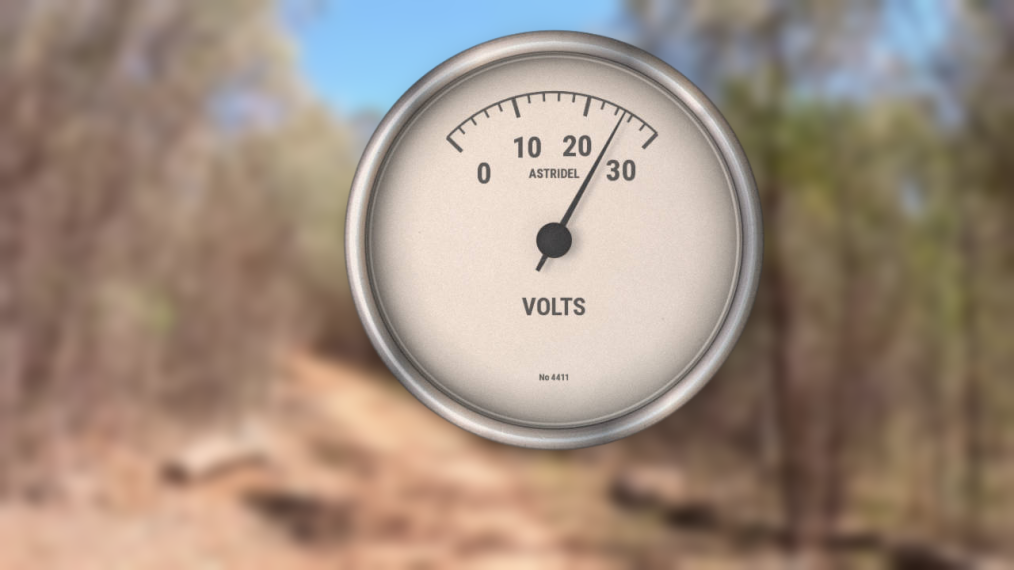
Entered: 25 V
